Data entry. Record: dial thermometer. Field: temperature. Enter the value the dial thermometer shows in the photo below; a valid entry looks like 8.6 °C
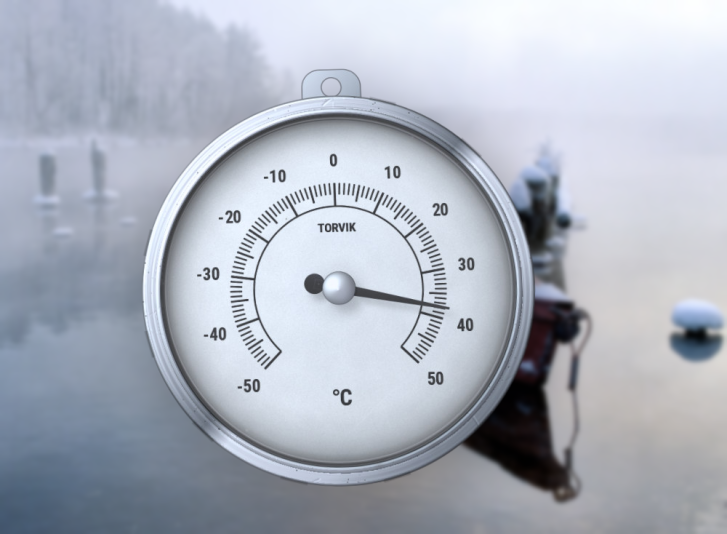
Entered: 38 °C
